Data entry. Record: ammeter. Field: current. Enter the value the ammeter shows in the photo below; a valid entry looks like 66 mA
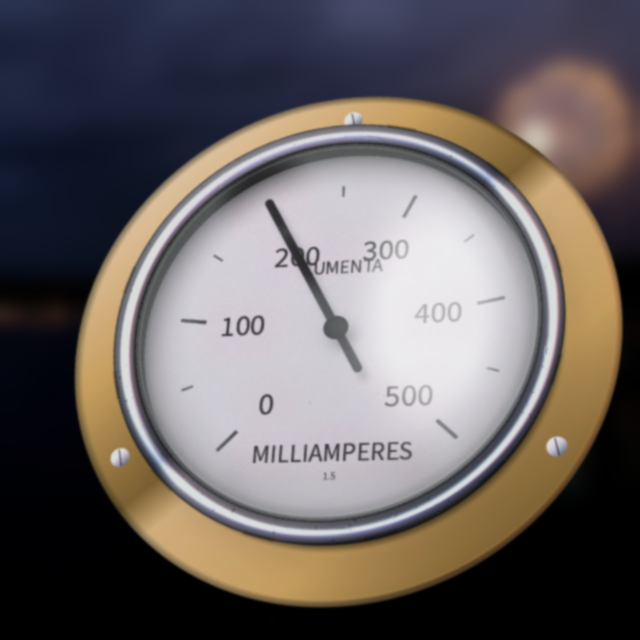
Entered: 200 mA
